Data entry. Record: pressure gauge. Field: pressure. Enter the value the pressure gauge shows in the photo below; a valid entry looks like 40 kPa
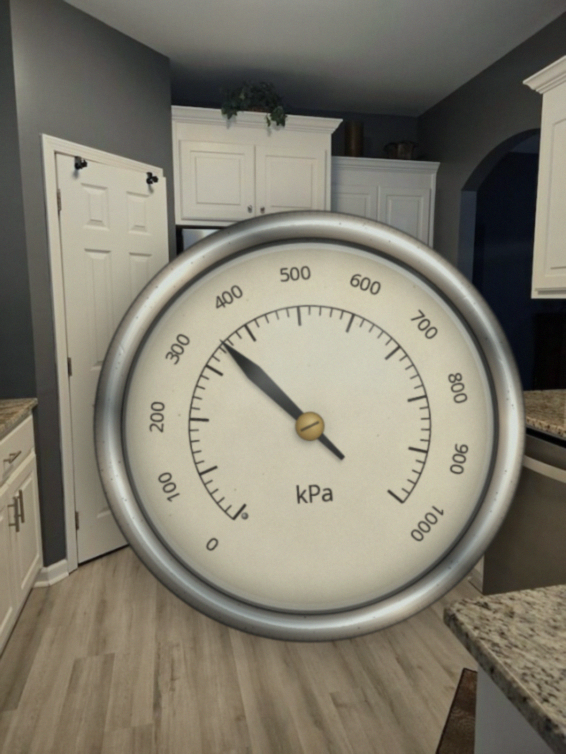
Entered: 350 kPa
